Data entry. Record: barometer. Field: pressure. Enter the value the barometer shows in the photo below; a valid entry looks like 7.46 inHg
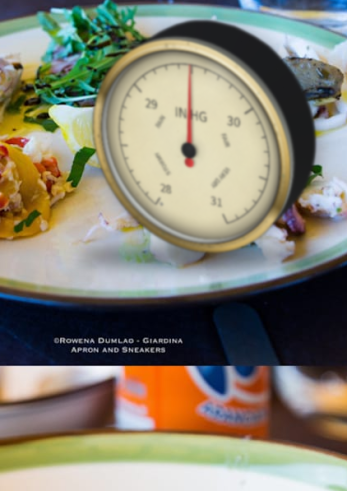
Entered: 29.5 inHg
